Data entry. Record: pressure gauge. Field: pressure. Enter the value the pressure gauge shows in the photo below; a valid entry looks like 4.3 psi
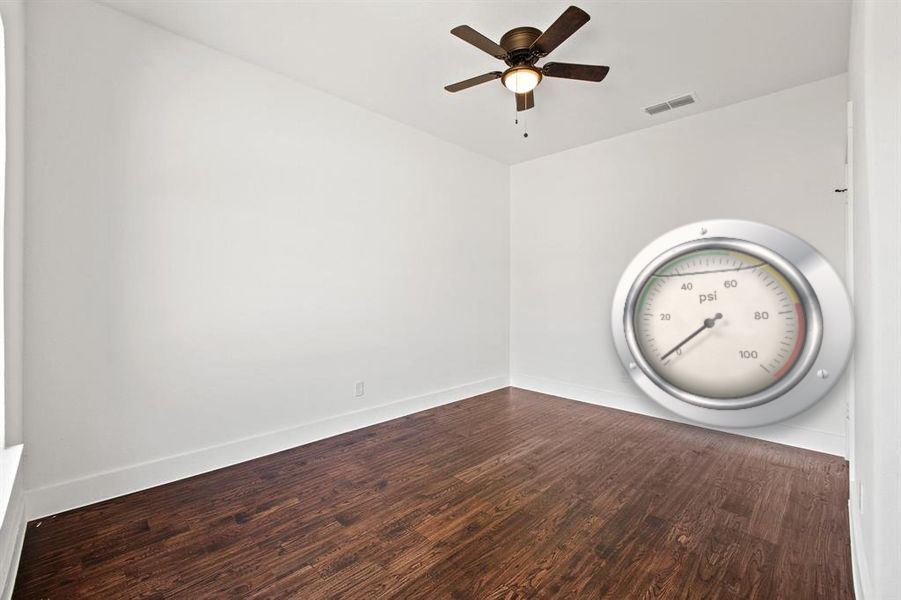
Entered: 2 psi
